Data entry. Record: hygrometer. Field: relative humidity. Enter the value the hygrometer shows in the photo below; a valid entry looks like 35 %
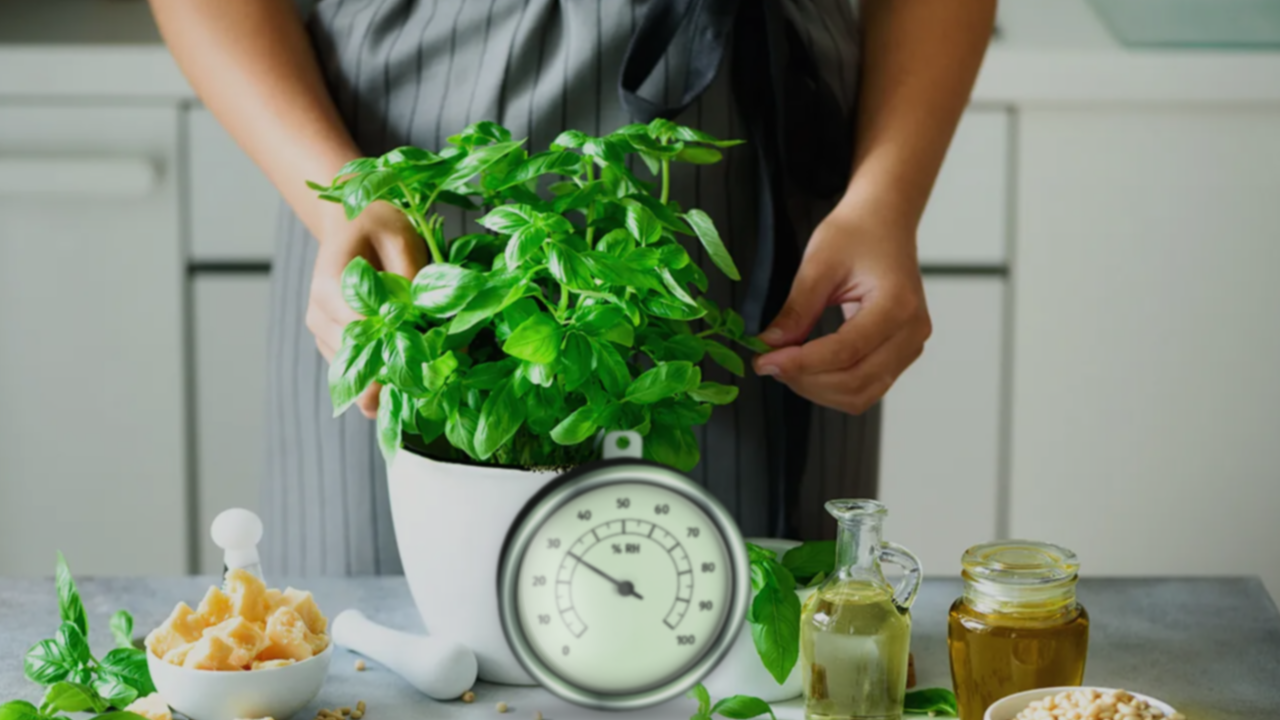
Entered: 30 %
